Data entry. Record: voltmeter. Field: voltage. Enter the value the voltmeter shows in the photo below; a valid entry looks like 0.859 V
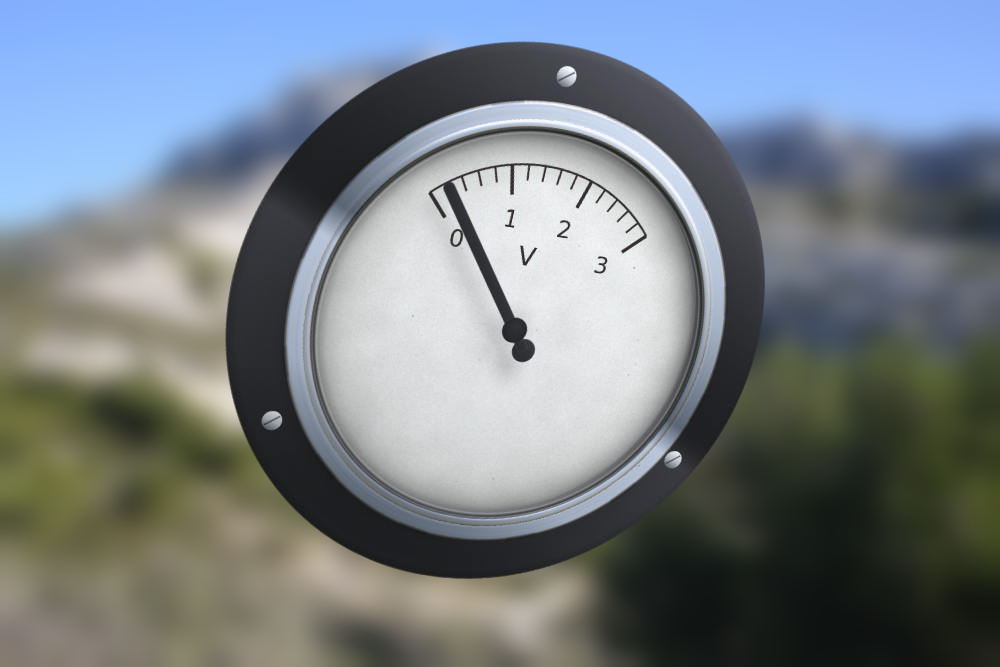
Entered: 0.2 V
